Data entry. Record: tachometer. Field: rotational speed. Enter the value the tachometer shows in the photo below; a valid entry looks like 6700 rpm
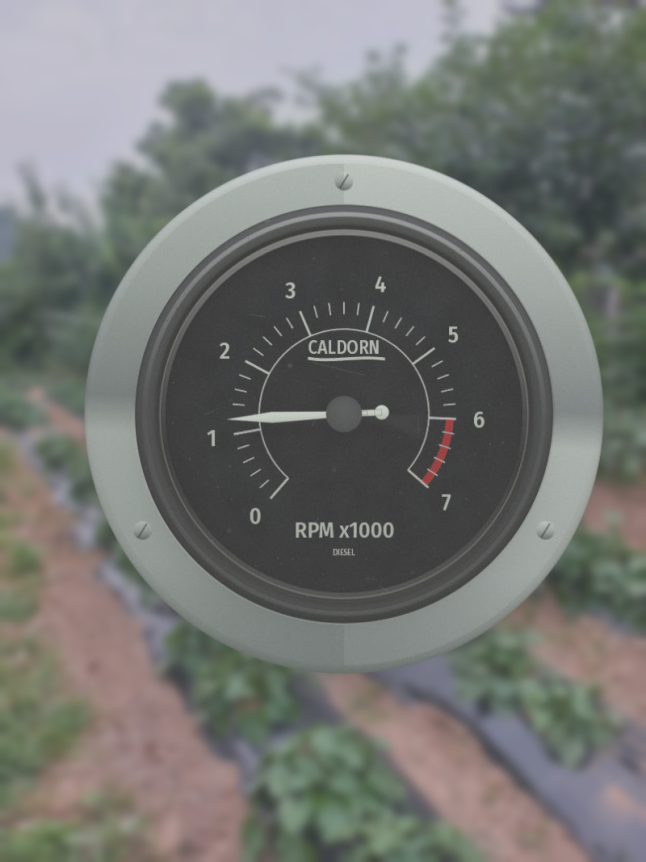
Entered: 1200 rpm
